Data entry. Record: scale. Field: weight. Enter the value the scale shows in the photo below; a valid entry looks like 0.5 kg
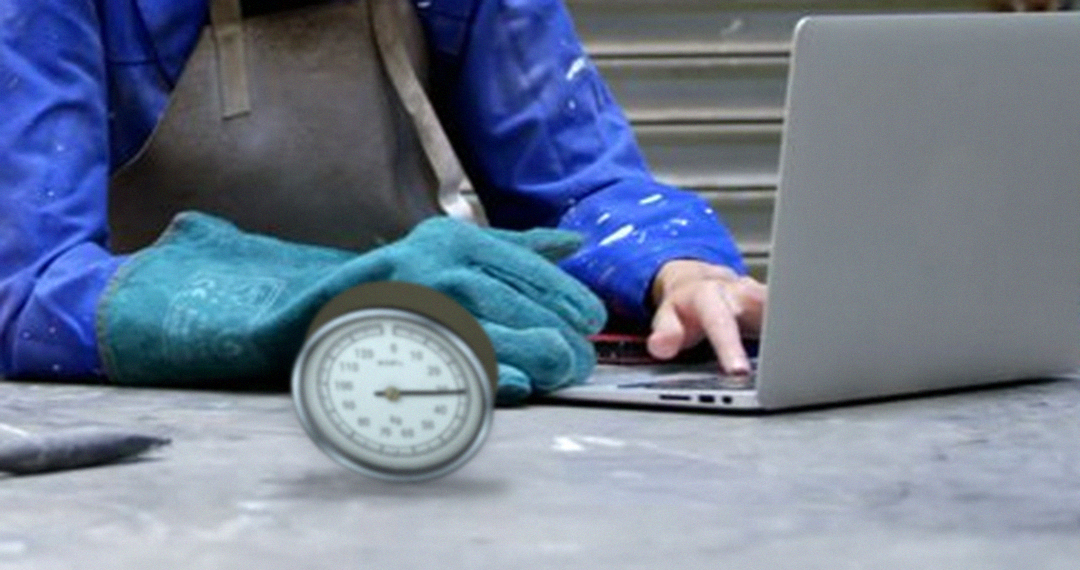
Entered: 30 kg
